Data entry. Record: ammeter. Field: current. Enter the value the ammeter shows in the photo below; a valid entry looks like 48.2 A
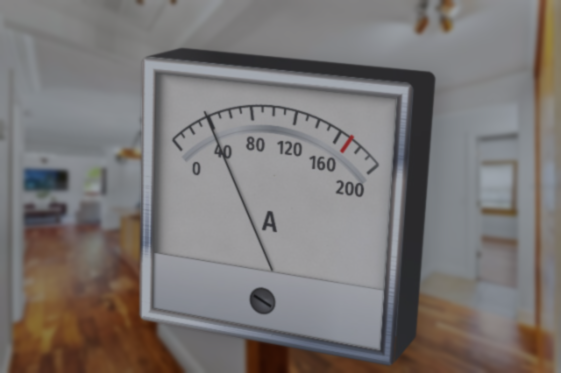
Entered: 40 A
